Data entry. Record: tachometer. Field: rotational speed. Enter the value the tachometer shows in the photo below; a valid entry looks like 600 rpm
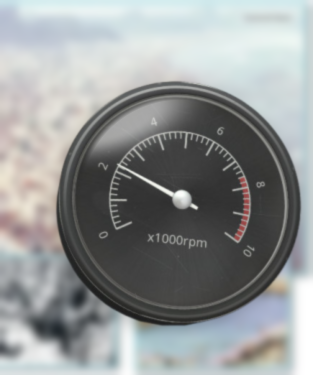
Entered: 2200 rpm
